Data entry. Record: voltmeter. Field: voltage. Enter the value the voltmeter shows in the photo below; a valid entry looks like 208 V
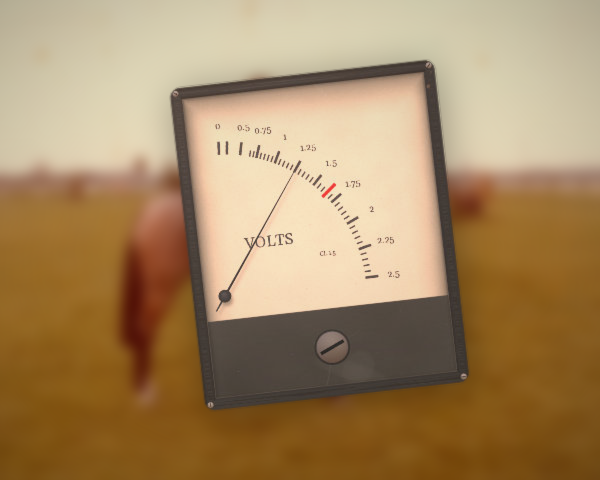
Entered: 1.25 V
